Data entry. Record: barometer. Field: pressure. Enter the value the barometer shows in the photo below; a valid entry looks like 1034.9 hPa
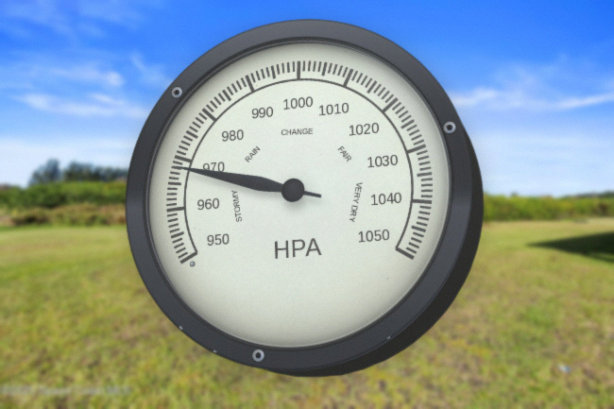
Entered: 968 hPa
